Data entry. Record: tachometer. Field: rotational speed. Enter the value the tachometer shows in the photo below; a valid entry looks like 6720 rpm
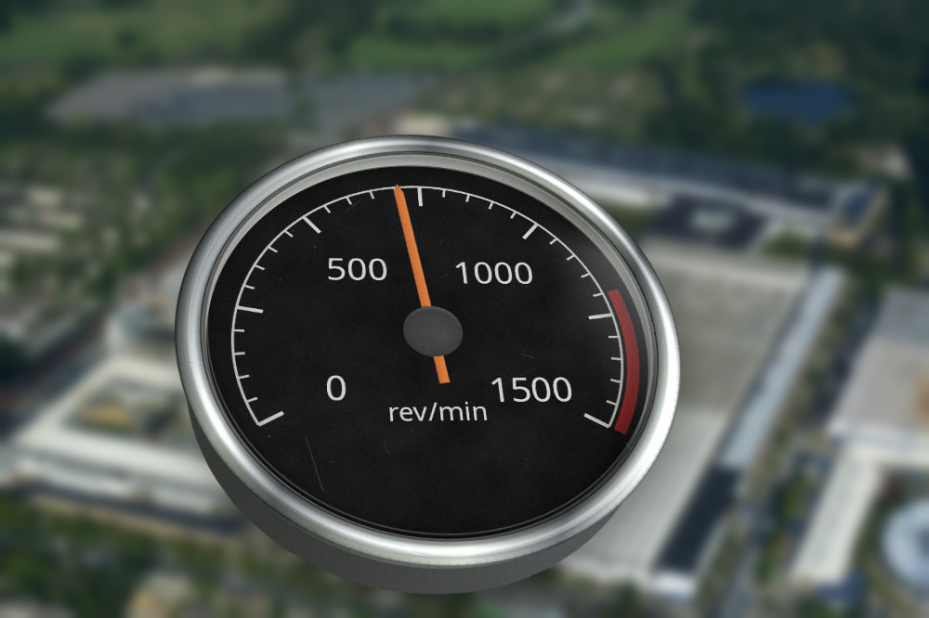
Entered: 700 rpm
